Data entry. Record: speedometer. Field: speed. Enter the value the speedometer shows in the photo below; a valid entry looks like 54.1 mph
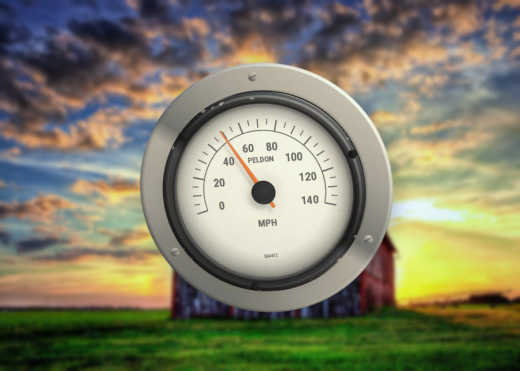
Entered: 50 mph
